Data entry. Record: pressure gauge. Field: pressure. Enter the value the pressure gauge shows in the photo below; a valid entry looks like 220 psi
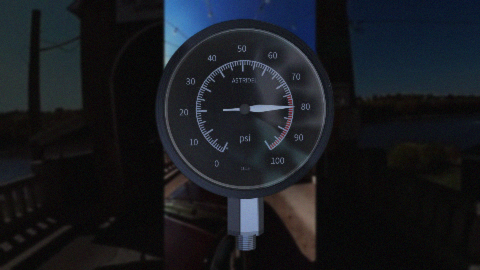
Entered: 80 psi
